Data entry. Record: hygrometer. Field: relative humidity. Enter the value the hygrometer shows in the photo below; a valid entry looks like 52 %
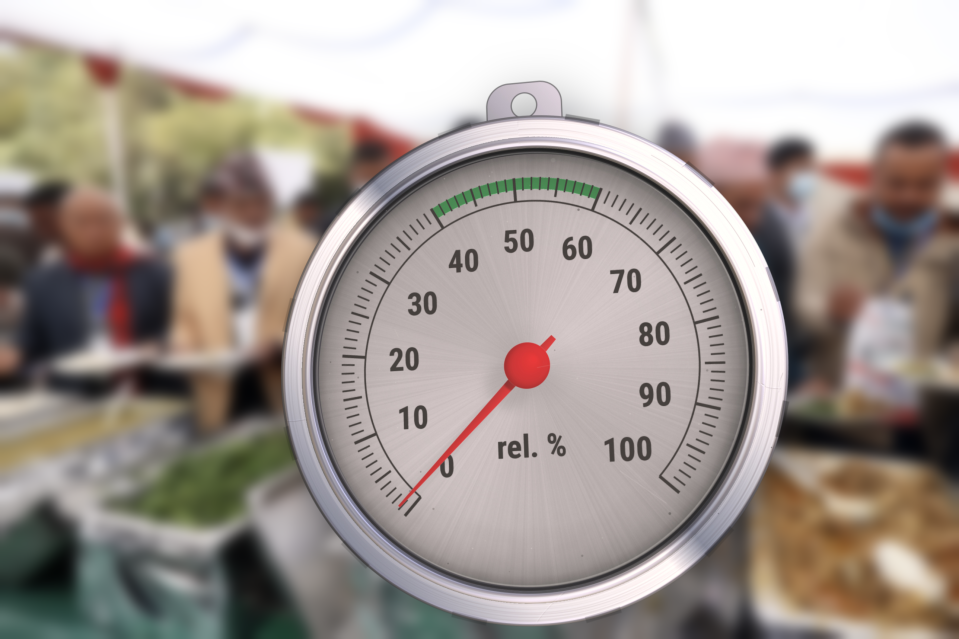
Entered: 1 %
